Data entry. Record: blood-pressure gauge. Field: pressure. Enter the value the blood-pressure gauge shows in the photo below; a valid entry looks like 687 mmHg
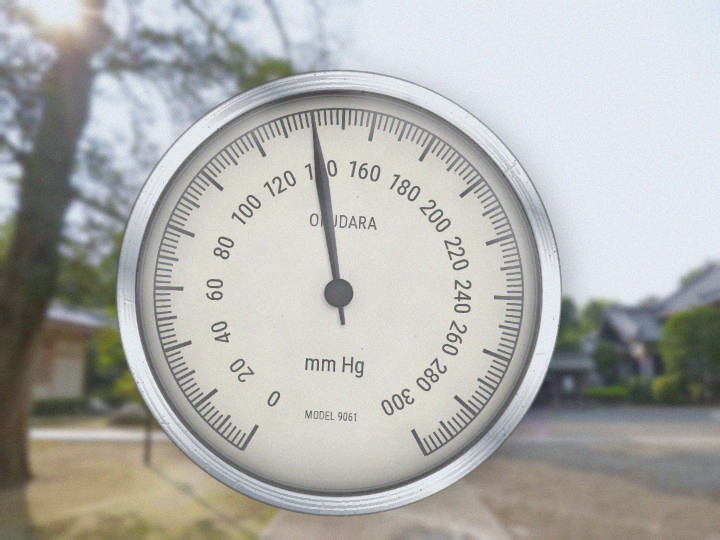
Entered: 140 mmHg
